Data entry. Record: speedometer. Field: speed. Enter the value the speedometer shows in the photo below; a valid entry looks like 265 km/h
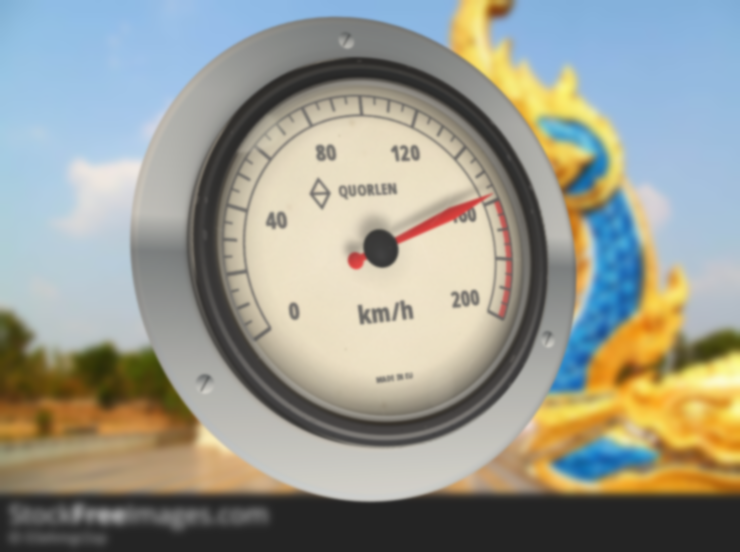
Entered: 157.5 km/h
